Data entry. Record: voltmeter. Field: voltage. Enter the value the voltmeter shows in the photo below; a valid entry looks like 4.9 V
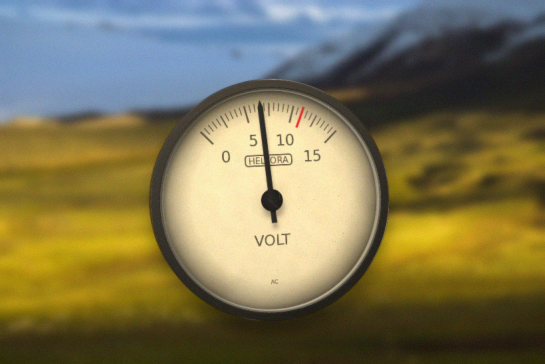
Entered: 6.5 V
